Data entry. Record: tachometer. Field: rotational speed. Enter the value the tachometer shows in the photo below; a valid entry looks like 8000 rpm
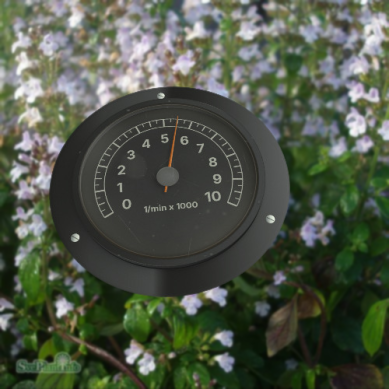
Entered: 5500 rpm
